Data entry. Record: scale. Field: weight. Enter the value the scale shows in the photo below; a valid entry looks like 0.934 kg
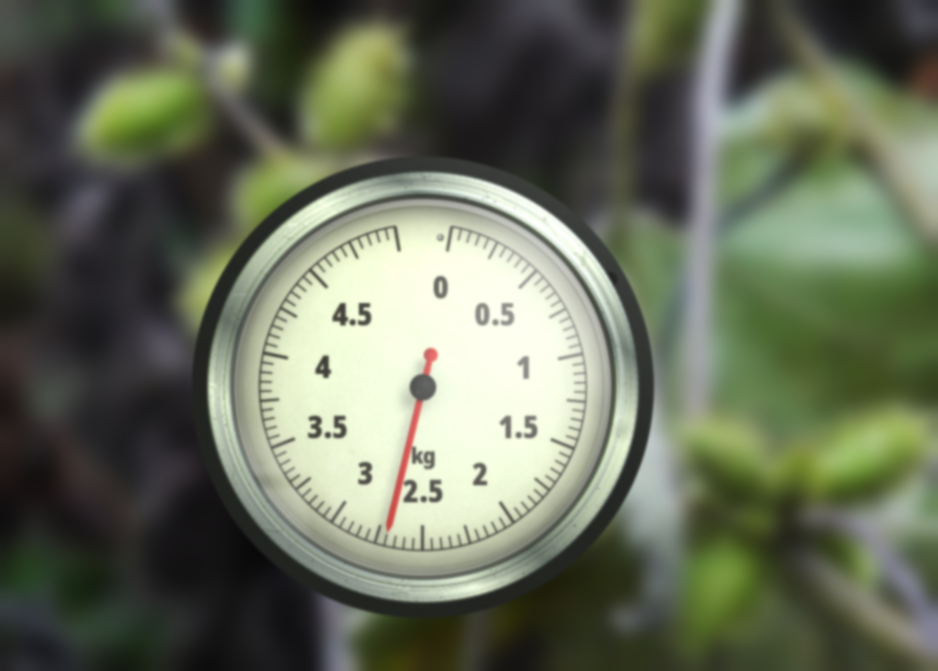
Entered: 2.7 kg
